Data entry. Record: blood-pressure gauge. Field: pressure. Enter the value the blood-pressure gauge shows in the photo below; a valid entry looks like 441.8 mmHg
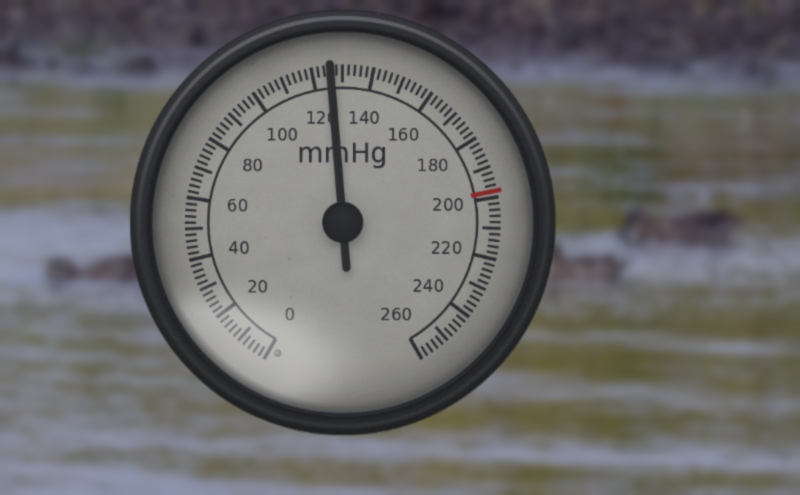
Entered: 126 mmHg
